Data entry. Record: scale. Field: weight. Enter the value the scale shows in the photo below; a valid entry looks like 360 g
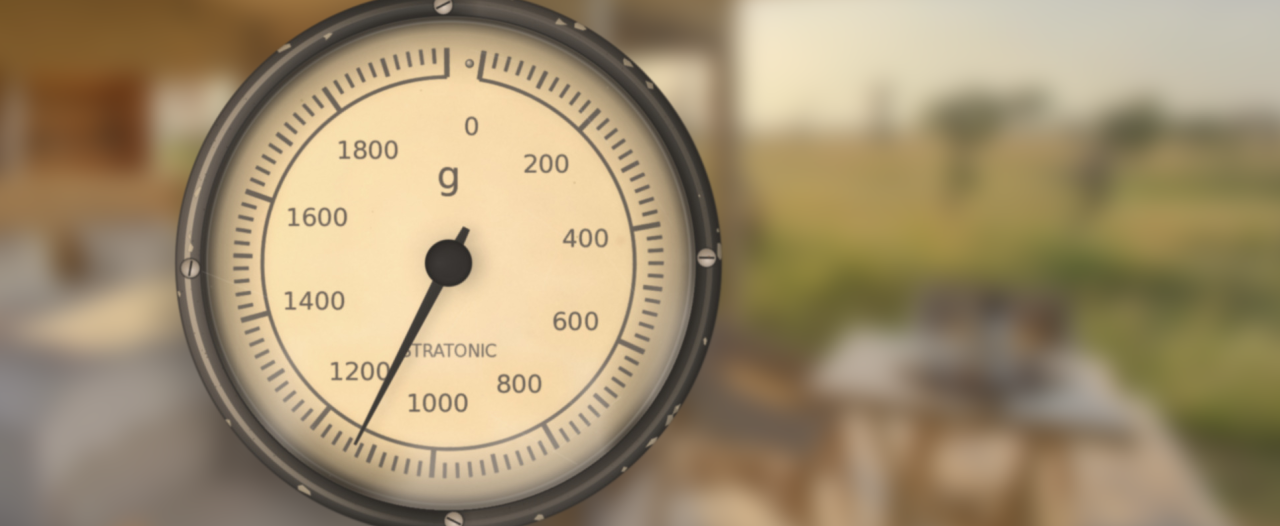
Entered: 1130 g
